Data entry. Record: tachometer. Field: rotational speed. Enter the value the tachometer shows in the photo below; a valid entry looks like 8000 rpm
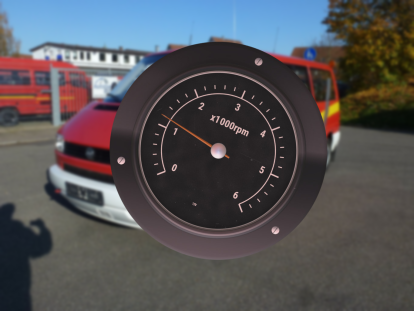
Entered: 1200 rpm
